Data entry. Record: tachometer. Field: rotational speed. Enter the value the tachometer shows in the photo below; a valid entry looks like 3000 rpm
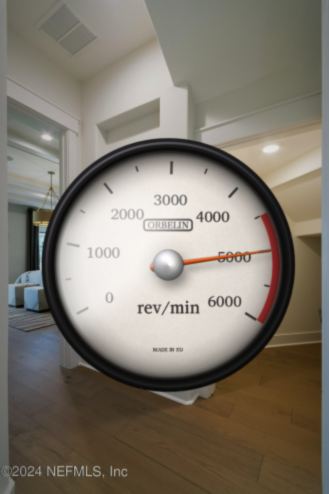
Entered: 5000 rpm
